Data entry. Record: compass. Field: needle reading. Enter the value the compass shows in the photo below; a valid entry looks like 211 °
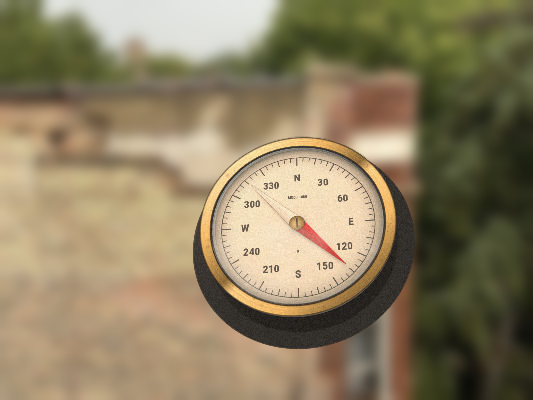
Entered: 135 °
